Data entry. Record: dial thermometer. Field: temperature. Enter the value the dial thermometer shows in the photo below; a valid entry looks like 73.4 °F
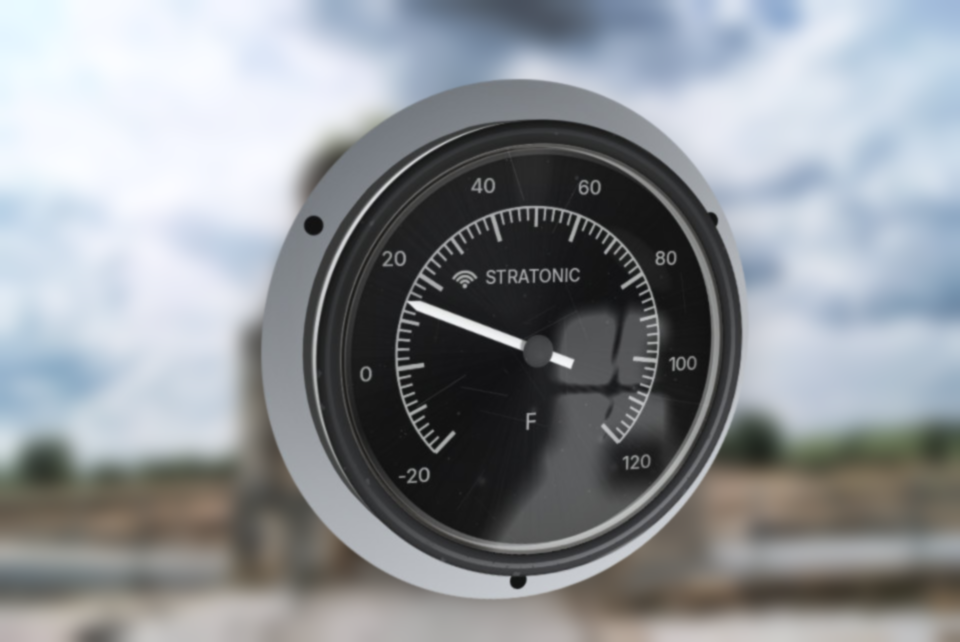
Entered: 14 °F
